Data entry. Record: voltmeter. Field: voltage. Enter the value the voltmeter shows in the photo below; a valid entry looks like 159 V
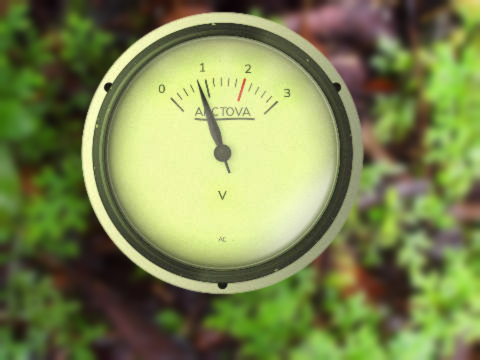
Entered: 0.8 V
